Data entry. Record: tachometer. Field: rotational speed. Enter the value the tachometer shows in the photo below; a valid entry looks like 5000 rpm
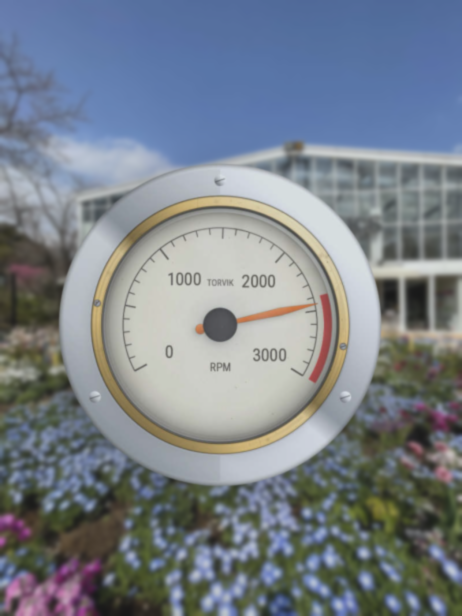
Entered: 2450 rpm
